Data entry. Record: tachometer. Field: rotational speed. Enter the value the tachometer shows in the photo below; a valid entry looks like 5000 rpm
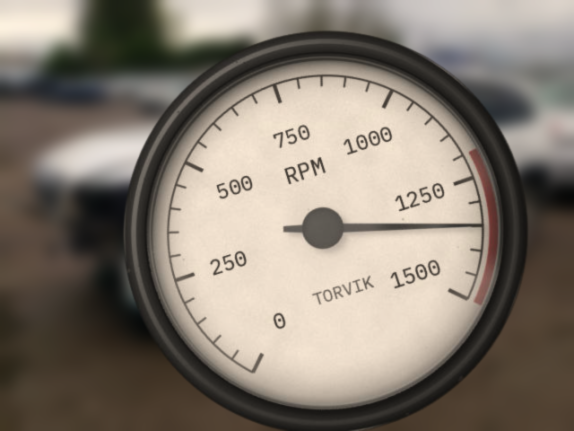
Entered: 1350 rpm
